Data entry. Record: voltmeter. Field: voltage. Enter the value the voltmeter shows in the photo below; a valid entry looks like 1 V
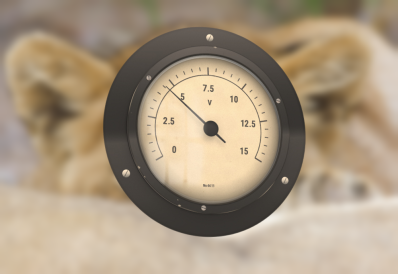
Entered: 4.5 V
